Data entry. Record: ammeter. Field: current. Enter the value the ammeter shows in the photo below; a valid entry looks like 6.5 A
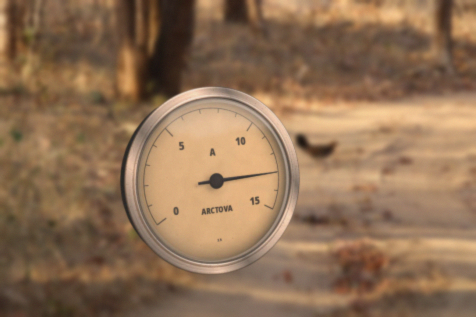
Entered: 13 A
